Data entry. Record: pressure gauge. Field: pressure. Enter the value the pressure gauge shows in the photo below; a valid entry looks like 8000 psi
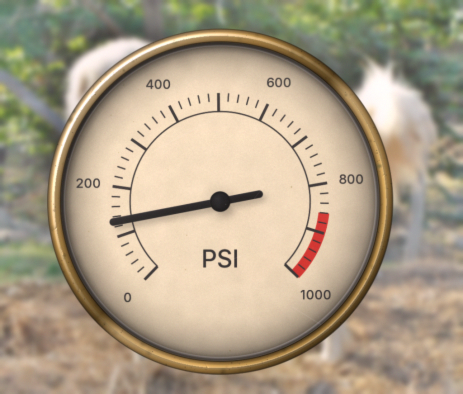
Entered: 130 psi
